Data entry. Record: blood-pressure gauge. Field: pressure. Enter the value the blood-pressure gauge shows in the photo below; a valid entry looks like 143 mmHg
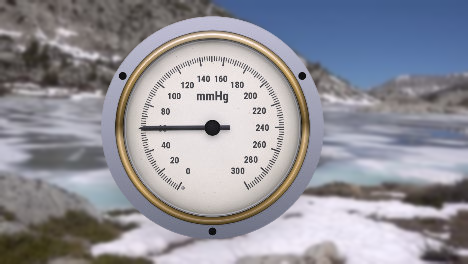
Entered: 60 mmHg
